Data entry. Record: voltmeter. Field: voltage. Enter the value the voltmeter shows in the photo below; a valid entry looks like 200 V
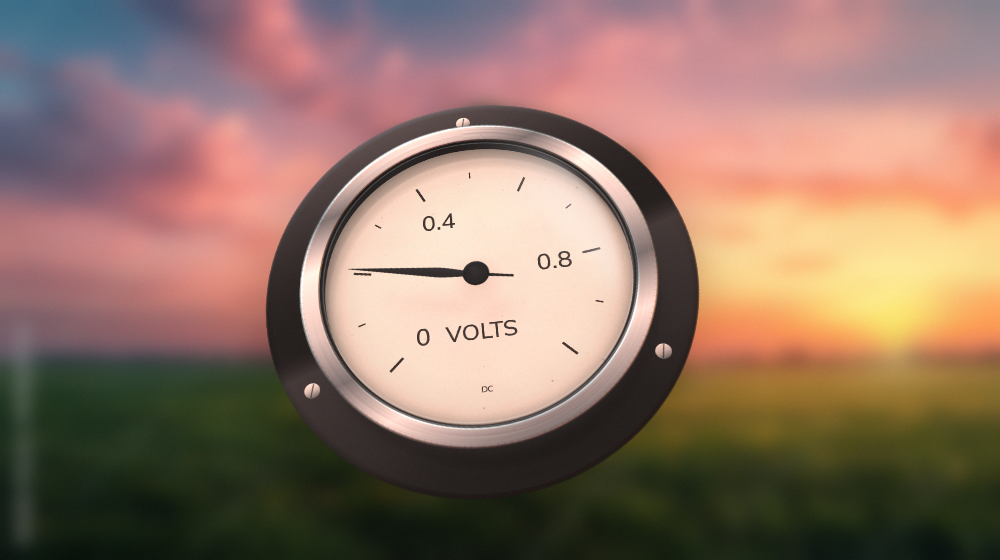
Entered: 0.2 V
